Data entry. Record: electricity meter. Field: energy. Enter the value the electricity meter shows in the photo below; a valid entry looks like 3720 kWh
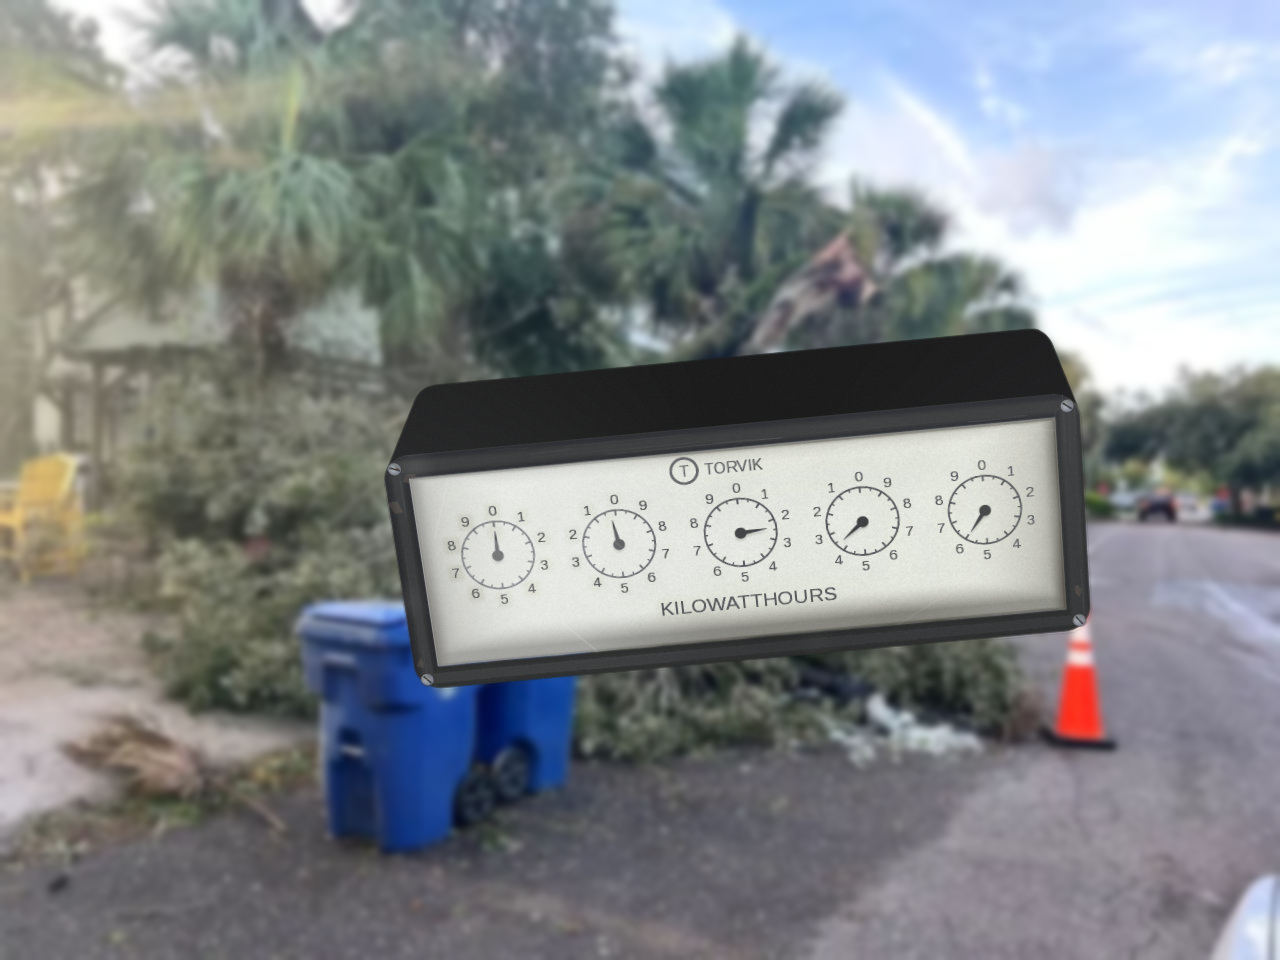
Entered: 236 kWh
